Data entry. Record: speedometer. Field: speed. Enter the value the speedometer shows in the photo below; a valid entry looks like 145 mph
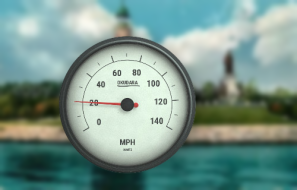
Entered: 20 mph
